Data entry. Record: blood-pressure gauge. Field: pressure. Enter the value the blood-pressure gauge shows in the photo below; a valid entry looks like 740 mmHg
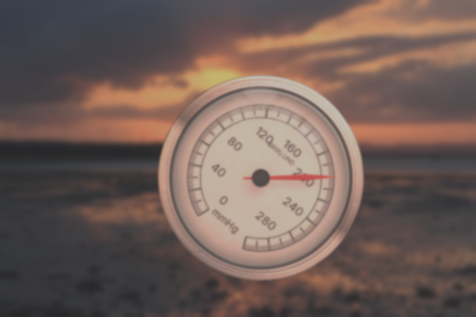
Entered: 200 mmHg
